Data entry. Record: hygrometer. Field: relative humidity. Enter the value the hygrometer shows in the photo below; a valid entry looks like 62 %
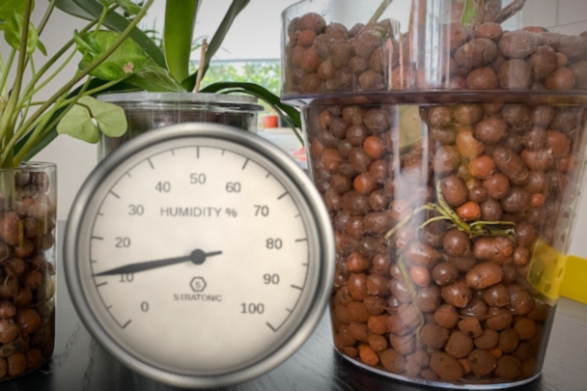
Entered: 12.5 %
